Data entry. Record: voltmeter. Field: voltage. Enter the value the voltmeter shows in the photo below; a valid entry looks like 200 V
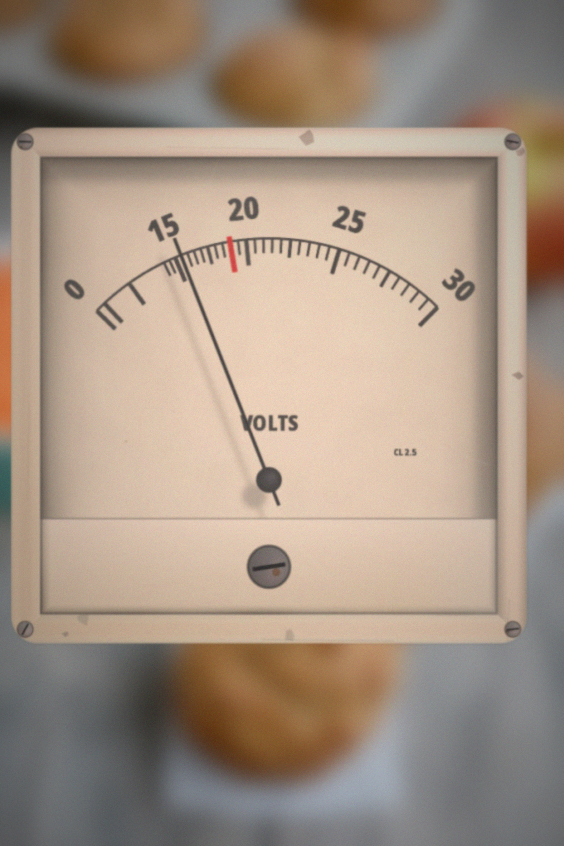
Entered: 15.5 V
